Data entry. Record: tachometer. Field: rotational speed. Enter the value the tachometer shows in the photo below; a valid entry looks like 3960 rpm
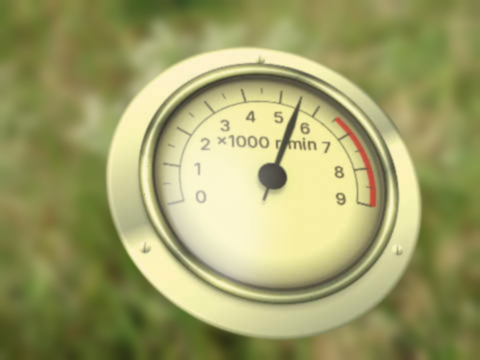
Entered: 5500 rpm
